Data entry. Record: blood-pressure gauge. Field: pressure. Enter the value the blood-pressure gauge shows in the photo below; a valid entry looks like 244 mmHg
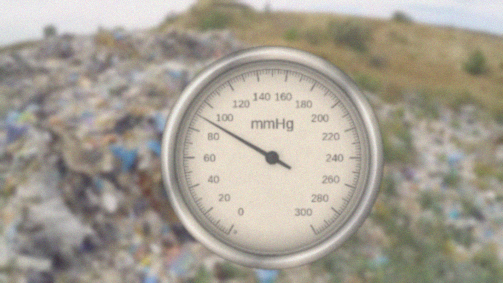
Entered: 90 mmHg
